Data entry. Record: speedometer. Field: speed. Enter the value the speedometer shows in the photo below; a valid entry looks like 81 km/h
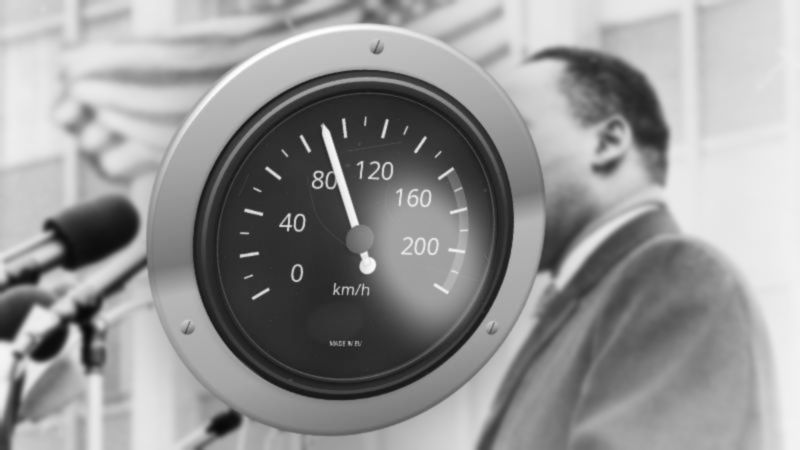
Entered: 90 km/h
